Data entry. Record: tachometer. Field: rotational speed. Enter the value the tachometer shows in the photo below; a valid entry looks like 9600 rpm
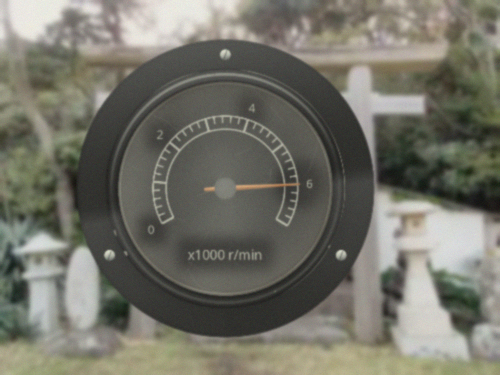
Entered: 6000 rpm
